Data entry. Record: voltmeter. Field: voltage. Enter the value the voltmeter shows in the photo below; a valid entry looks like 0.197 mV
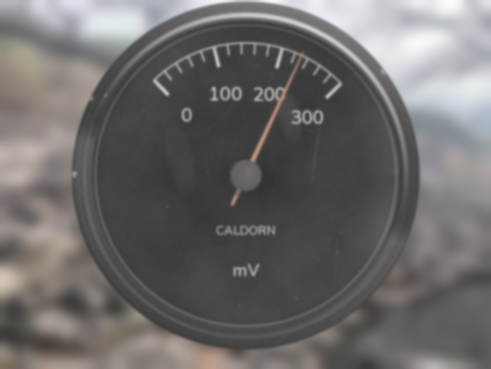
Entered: 230 mV
